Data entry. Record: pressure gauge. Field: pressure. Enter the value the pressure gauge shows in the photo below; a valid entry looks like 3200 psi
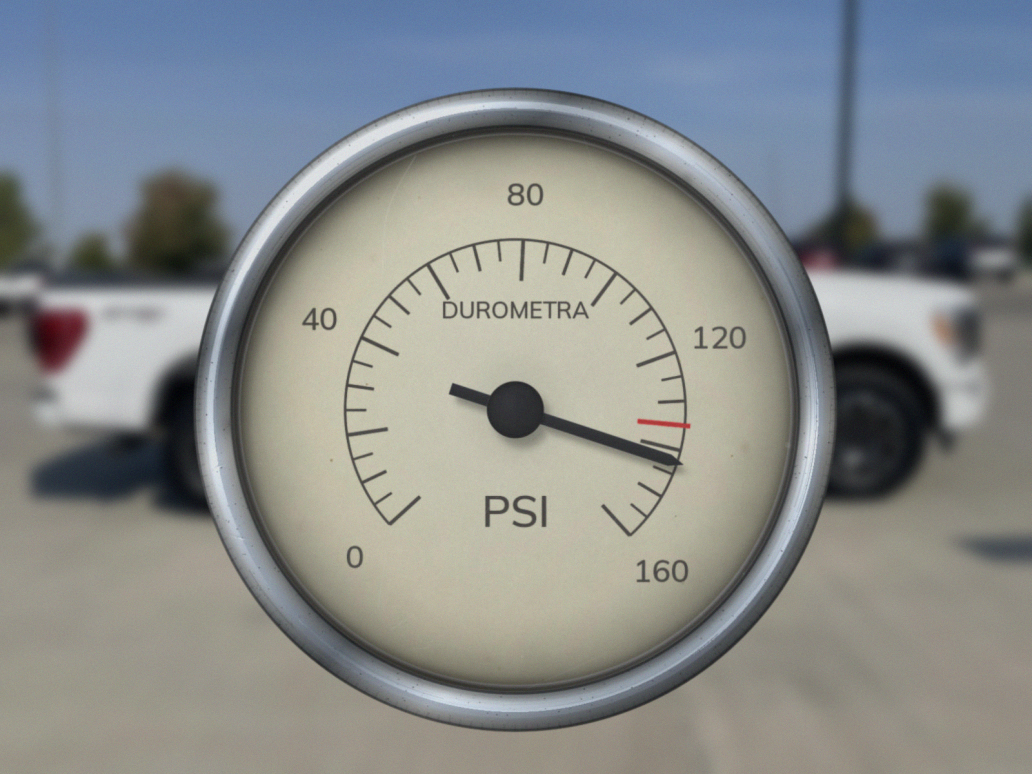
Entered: 142.5 psi
